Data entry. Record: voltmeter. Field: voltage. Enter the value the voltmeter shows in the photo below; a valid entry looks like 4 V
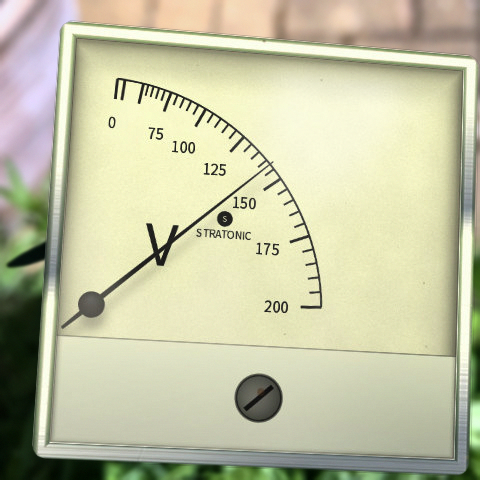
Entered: 142.5 V
